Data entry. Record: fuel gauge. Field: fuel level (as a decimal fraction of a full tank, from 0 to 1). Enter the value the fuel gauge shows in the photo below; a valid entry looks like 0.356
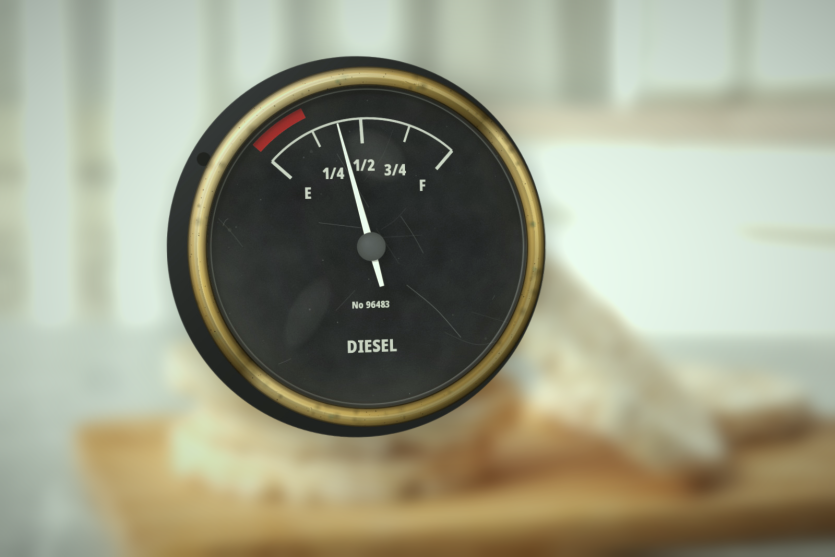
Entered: 0.375
